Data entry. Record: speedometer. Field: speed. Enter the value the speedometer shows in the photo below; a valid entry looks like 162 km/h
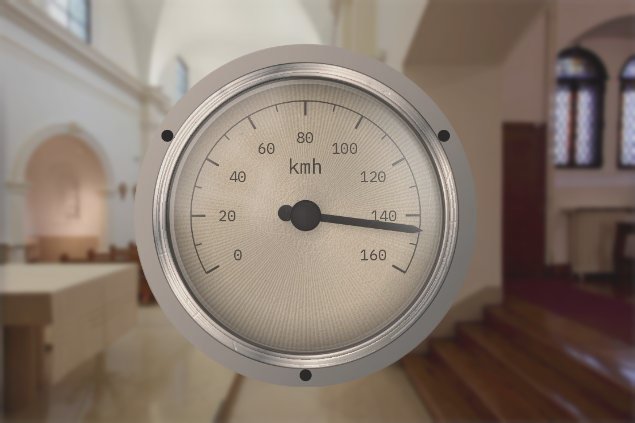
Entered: 145 km/h
